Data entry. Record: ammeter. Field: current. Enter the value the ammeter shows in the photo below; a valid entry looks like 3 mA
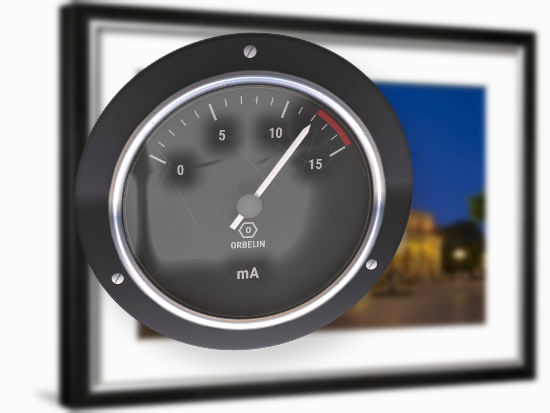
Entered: 12 mA
